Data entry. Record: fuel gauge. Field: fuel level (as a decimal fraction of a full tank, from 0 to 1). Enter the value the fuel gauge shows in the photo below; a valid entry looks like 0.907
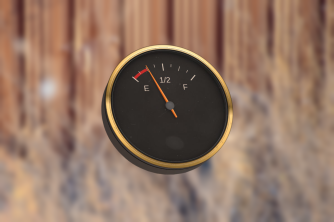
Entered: 0.25
